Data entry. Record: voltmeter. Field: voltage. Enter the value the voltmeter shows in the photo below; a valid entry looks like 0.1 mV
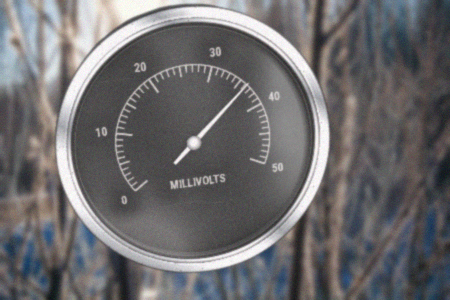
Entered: 36 mV
